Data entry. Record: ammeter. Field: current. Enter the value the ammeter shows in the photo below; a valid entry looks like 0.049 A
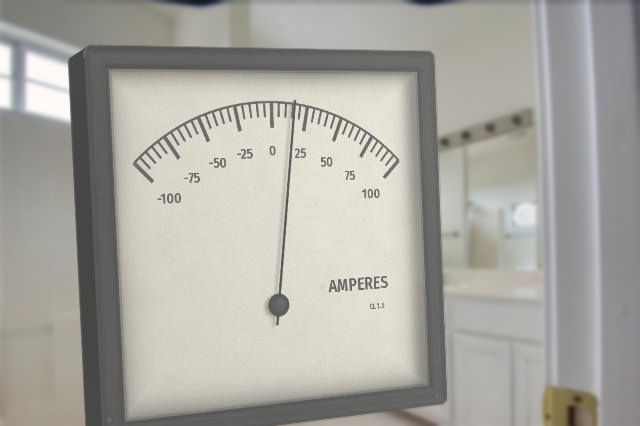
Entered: 15 A
